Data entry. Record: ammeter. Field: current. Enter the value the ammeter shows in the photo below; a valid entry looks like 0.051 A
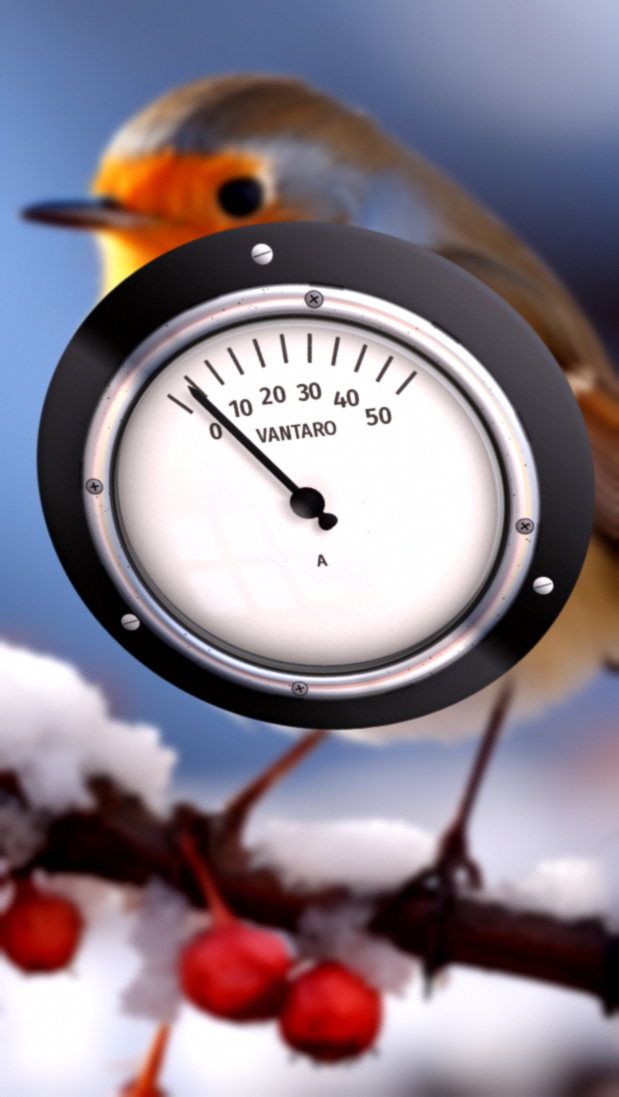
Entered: 5 A
